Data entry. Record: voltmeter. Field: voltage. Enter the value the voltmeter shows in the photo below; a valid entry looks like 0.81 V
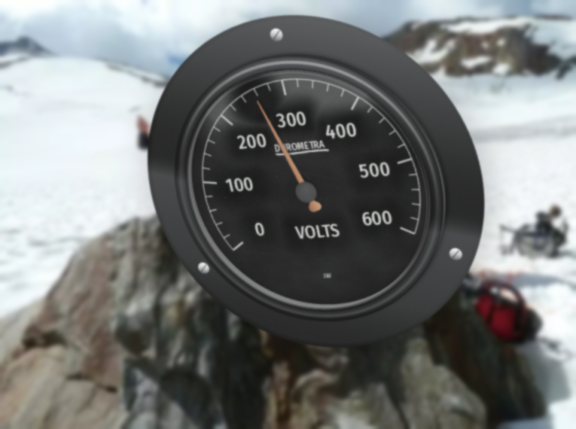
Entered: 260 V
